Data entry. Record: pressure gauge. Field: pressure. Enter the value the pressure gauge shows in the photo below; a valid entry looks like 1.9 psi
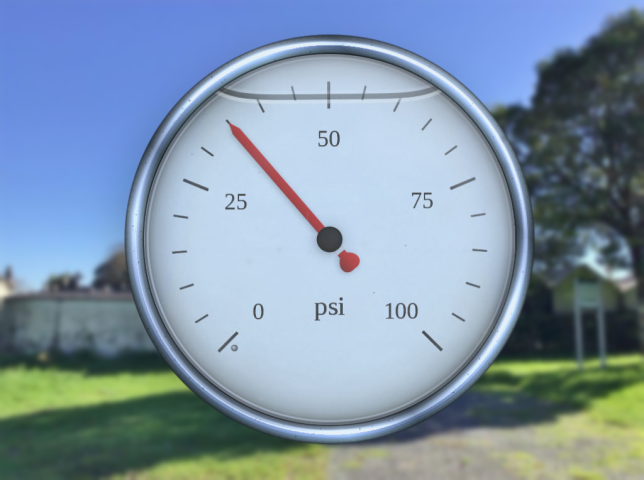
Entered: 35 psi
